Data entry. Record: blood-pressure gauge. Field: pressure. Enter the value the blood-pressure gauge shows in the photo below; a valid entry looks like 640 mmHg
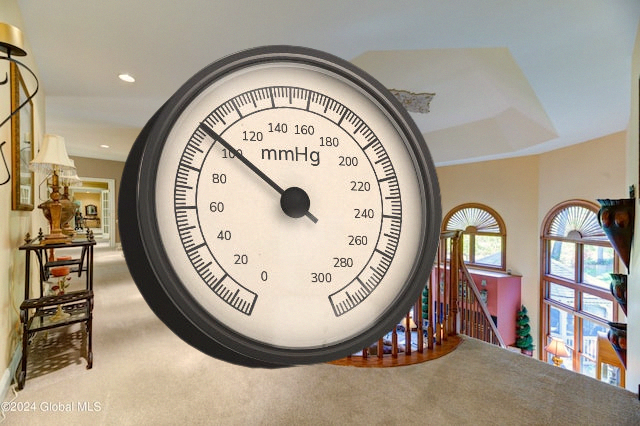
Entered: 100 mmHg
